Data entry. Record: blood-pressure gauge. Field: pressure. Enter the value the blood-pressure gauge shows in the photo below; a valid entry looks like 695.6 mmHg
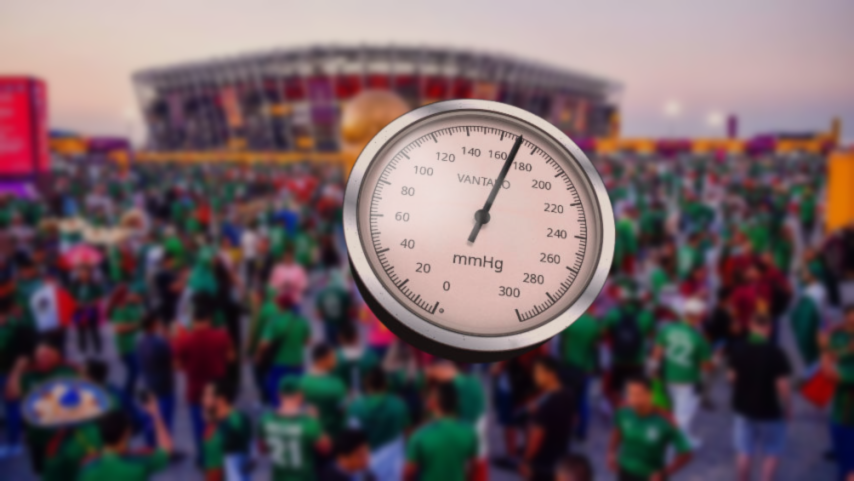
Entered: 170 mmHg
